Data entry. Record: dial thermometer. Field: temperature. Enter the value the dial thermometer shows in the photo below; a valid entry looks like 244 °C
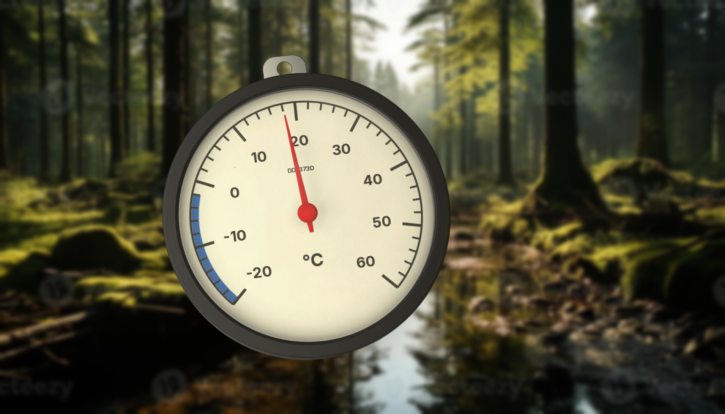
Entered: 18 °C
